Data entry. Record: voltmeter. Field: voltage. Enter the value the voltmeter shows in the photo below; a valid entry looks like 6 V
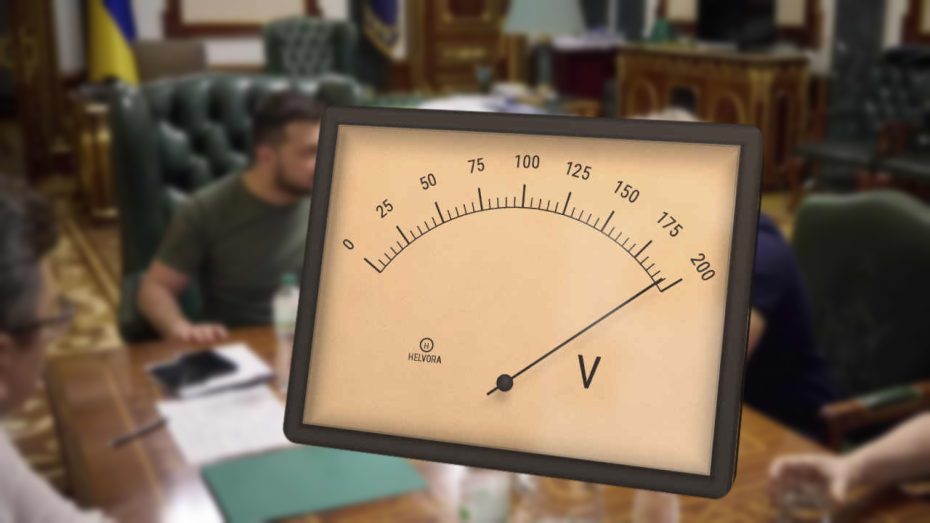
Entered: 195 V
